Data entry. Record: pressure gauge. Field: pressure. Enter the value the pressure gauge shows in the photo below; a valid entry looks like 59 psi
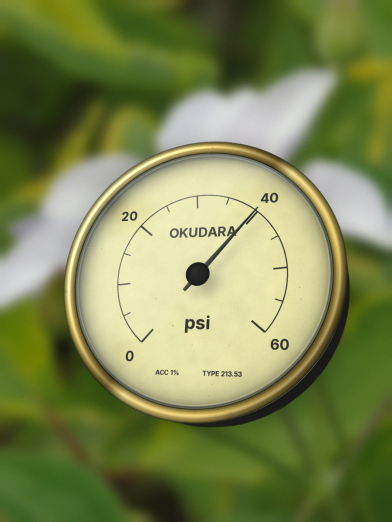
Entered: 40 psi
